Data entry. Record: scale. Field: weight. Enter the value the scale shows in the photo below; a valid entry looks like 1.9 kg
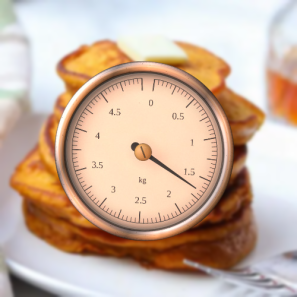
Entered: 1.65 kg
